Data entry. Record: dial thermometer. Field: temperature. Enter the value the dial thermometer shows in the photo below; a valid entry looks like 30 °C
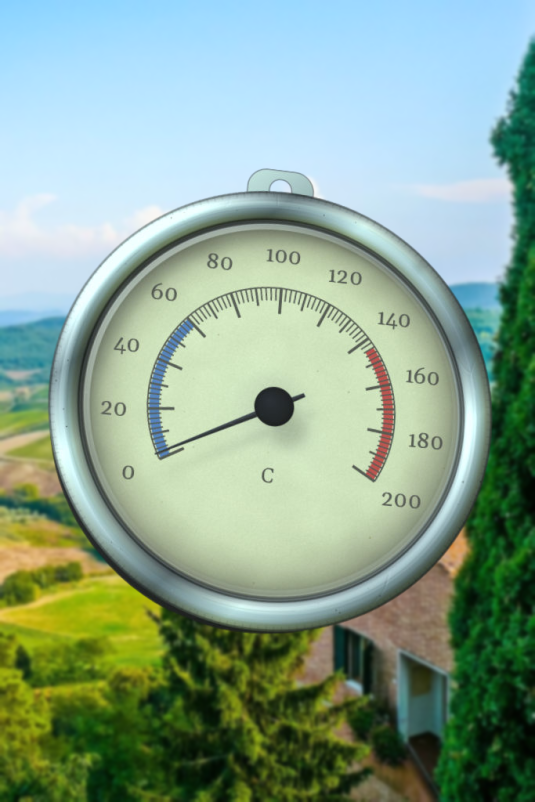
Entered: 2 °C
